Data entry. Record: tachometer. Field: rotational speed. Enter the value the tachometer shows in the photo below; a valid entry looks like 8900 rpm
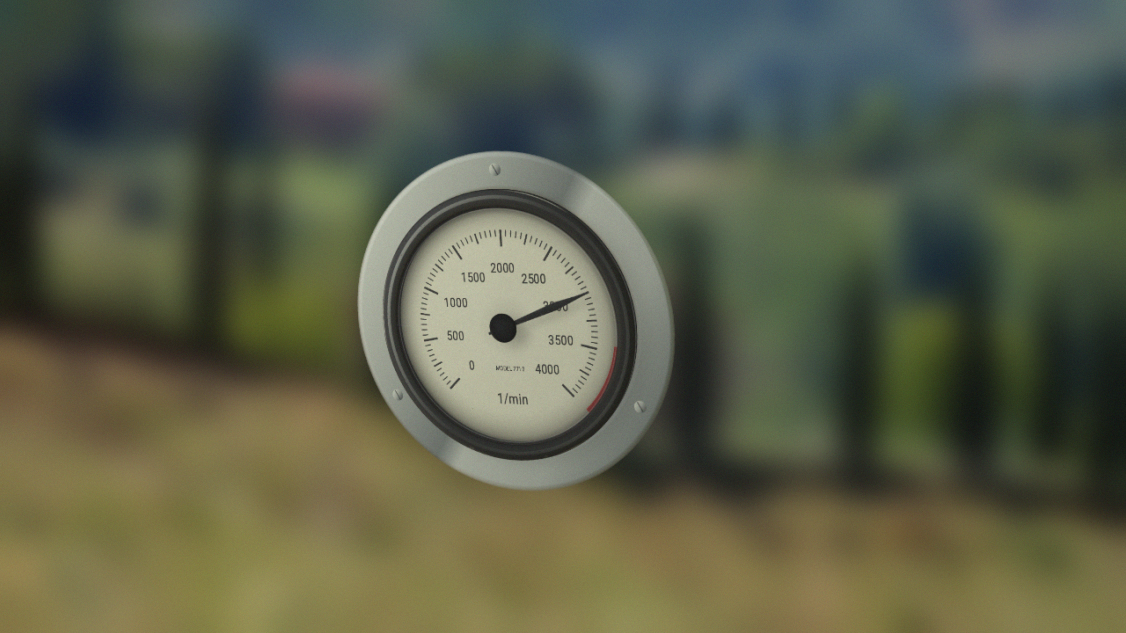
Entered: 3000 rpm
